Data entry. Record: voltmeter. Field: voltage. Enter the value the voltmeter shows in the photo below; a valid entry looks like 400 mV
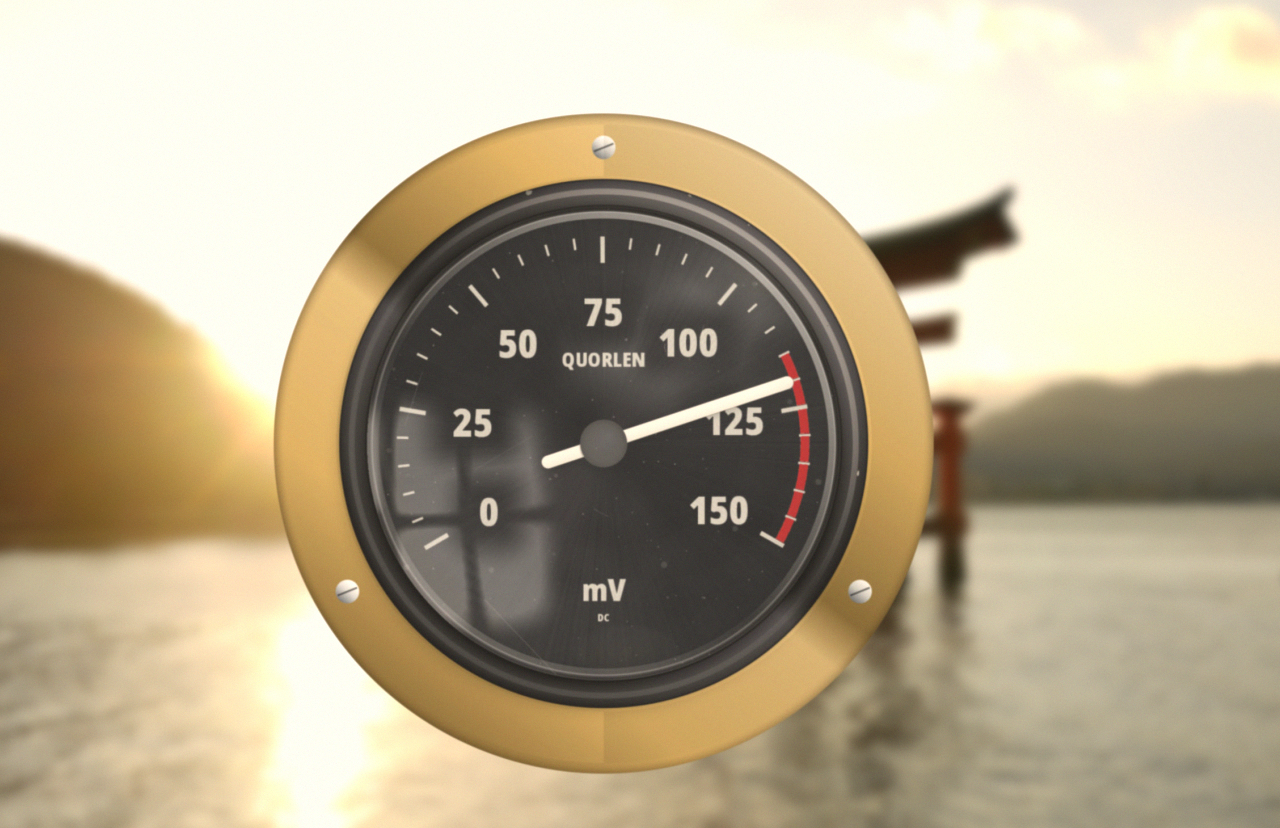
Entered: 120 mV
